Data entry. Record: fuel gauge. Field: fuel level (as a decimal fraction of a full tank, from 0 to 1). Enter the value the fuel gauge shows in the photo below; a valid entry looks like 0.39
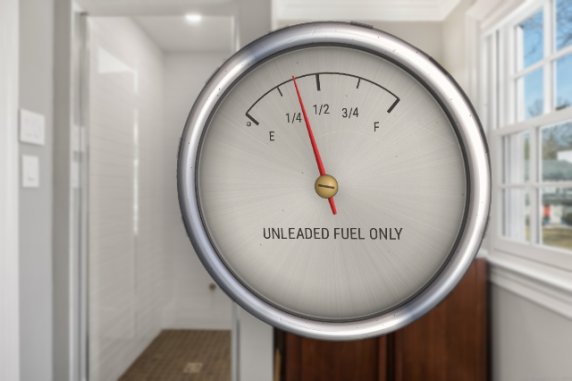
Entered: 0.375
